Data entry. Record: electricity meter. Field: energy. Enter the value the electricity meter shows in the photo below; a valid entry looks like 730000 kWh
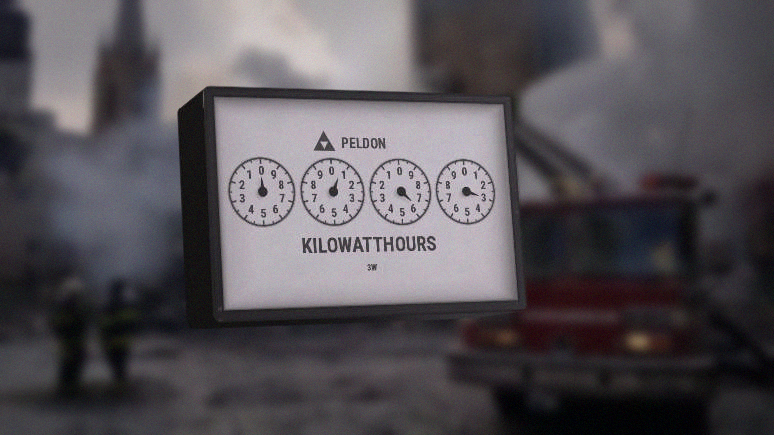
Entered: 63 kWh
